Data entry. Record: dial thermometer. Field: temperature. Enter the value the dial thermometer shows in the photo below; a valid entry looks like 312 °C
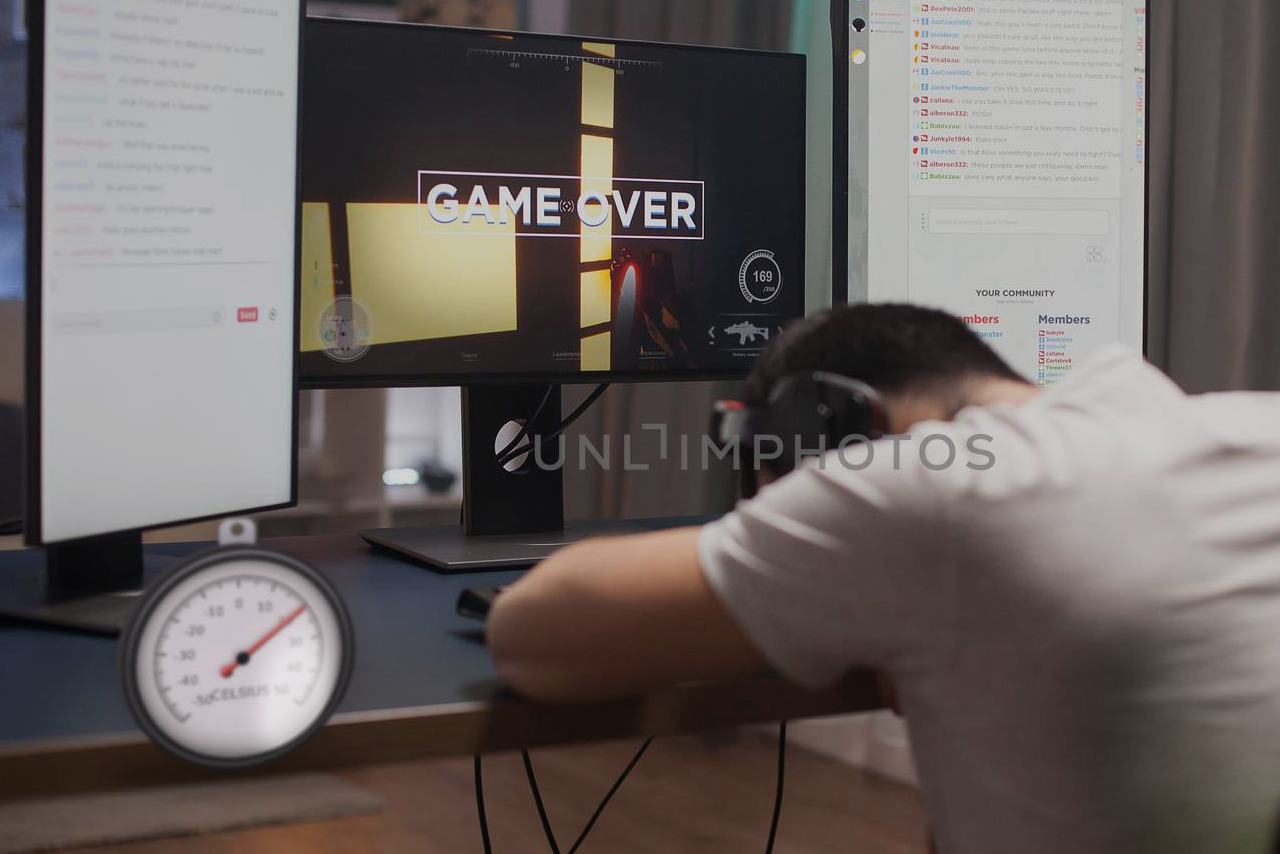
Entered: 20 °C
